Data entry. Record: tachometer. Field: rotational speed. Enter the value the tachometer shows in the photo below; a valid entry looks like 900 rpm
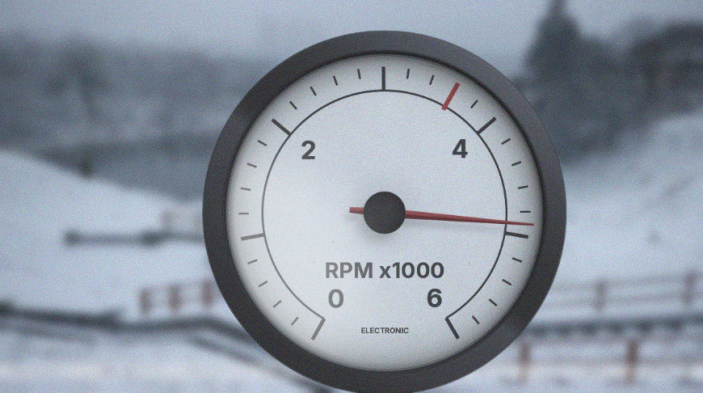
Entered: 4900 rpm
